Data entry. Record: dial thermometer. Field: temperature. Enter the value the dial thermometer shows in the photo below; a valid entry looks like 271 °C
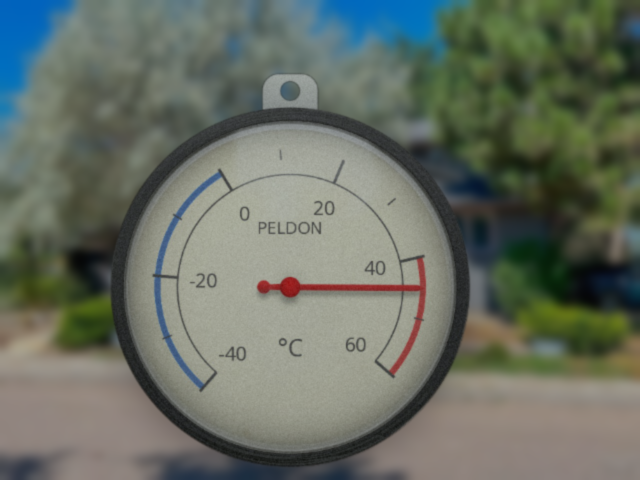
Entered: 45 °C
